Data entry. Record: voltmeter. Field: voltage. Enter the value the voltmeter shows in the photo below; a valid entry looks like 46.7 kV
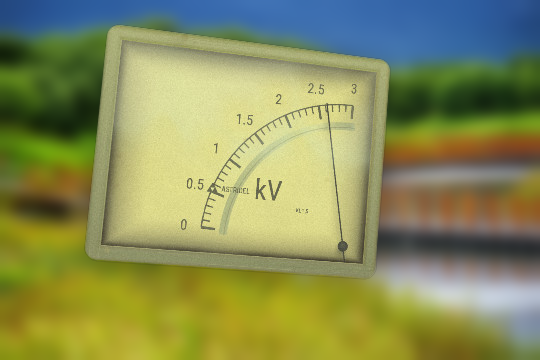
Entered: 2.6 kV
